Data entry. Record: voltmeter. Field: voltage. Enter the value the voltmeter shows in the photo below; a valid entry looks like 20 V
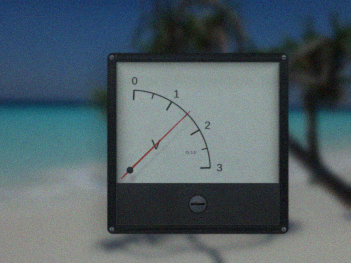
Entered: 1.5 V
